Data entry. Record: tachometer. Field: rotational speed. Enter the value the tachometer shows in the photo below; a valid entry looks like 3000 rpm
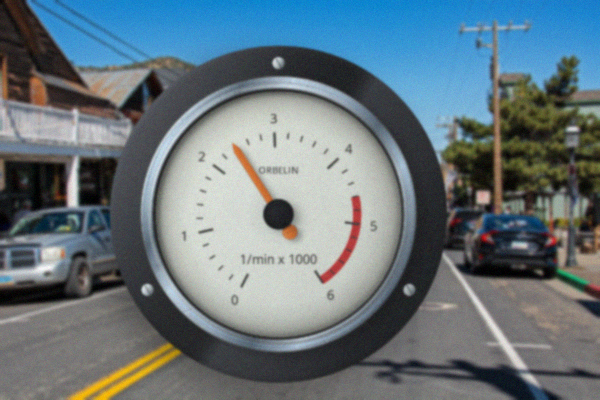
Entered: 2400 rpm
